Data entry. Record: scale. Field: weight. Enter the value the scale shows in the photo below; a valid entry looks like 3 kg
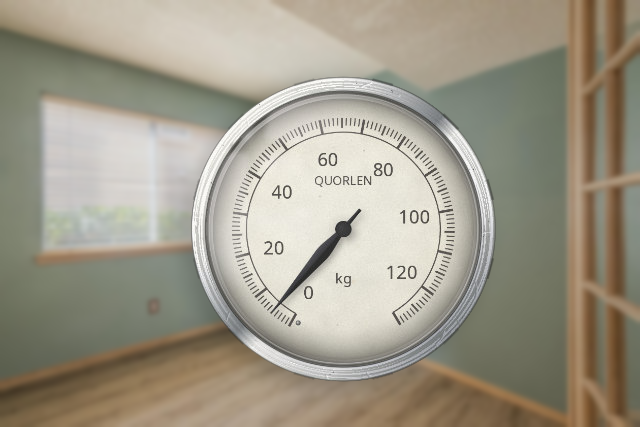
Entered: 5 kg
